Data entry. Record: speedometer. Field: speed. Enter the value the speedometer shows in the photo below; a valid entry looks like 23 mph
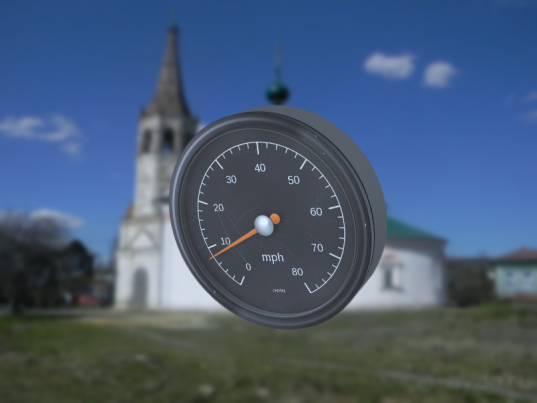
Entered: 8 mph
